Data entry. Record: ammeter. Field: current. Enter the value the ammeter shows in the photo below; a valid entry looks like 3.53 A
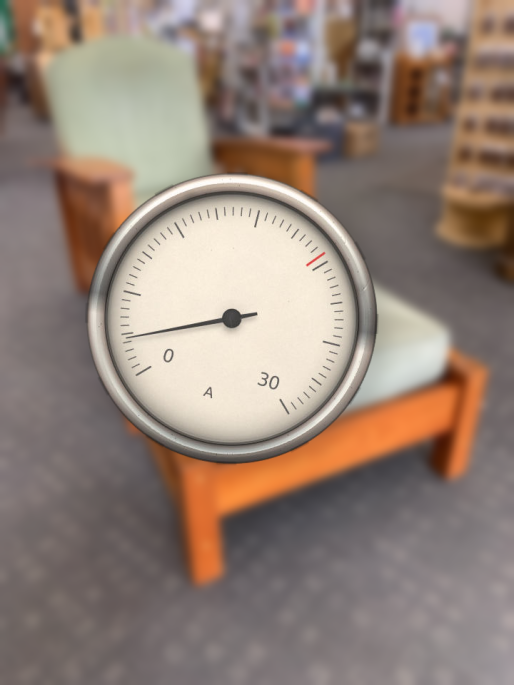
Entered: 2.25 A
